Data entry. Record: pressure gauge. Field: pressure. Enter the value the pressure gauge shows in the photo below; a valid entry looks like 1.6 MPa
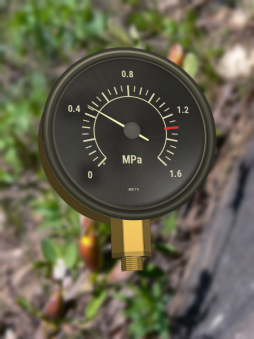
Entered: 0.45 MPa
